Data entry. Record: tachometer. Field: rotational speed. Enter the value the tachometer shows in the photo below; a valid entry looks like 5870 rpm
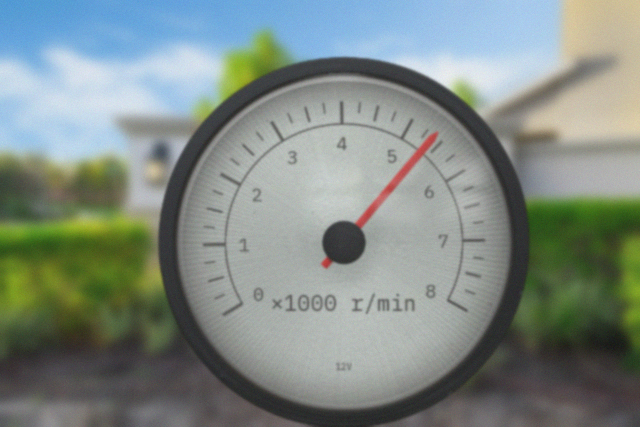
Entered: 5375 rpm
